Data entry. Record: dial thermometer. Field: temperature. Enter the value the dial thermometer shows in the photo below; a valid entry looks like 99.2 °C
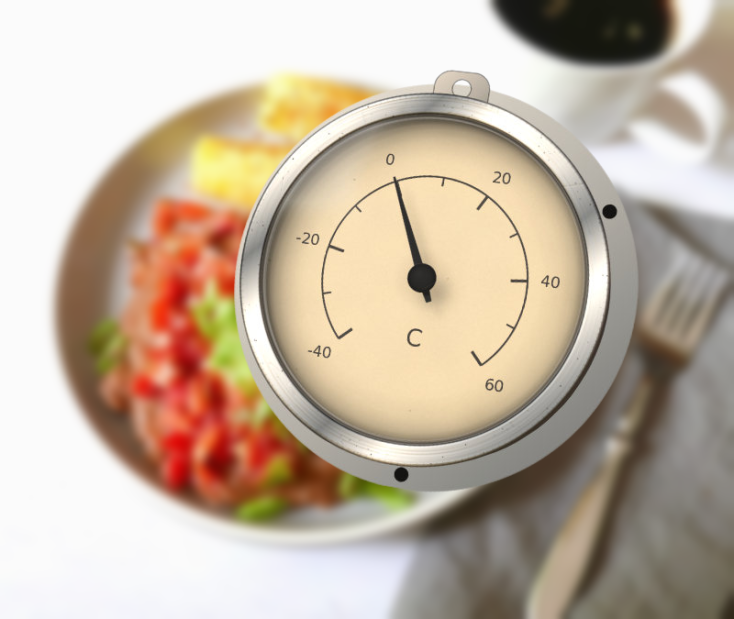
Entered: 0 °C
